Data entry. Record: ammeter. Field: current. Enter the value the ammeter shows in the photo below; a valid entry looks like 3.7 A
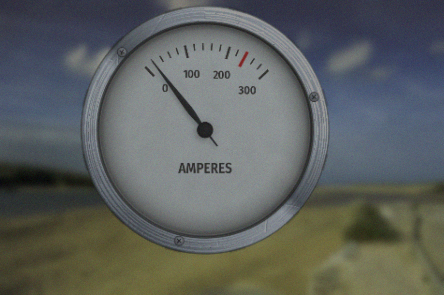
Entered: 20 A
